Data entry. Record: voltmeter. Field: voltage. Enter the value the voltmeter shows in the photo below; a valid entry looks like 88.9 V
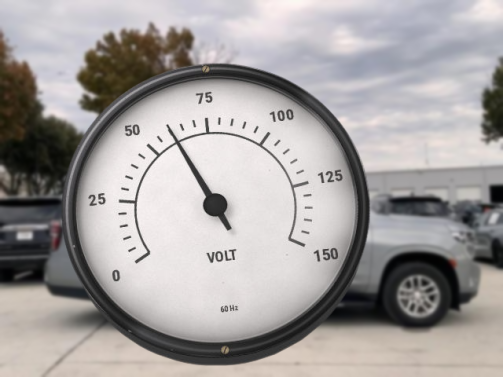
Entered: 60 V
